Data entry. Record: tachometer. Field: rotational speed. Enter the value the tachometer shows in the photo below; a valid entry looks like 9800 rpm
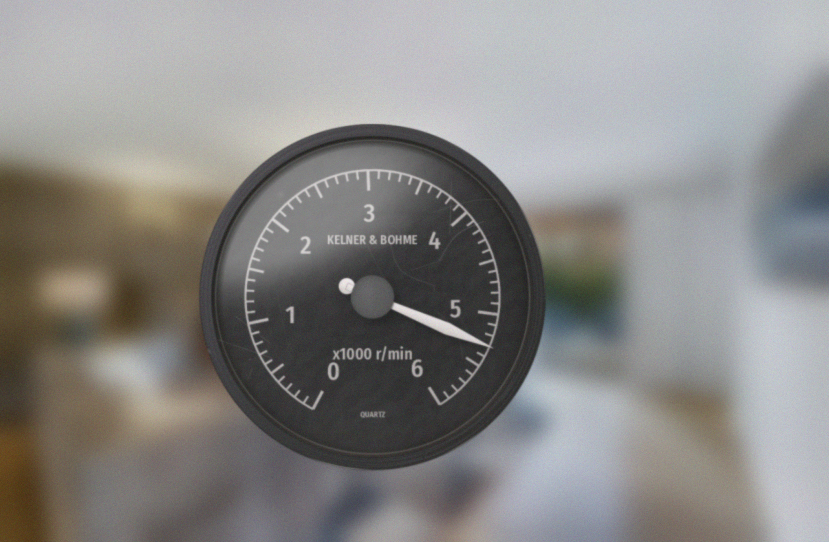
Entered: 5300 rpm
